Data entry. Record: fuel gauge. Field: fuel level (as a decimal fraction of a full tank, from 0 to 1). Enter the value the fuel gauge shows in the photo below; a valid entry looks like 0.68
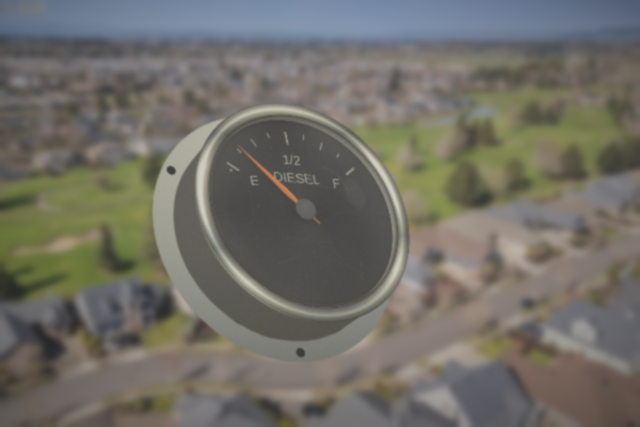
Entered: 0.125
